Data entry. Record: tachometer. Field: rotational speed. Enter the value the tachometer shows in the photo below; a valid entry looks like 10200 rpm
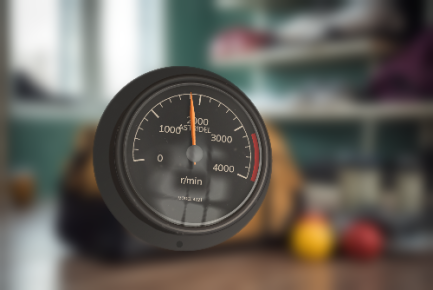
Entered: 1800 rpm
